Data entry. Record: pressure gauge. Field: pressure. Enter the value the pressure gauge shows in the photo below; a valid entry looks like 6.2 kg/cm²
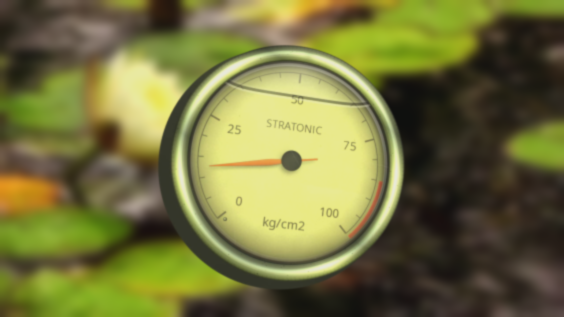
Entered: 12.5 kg/cm²
